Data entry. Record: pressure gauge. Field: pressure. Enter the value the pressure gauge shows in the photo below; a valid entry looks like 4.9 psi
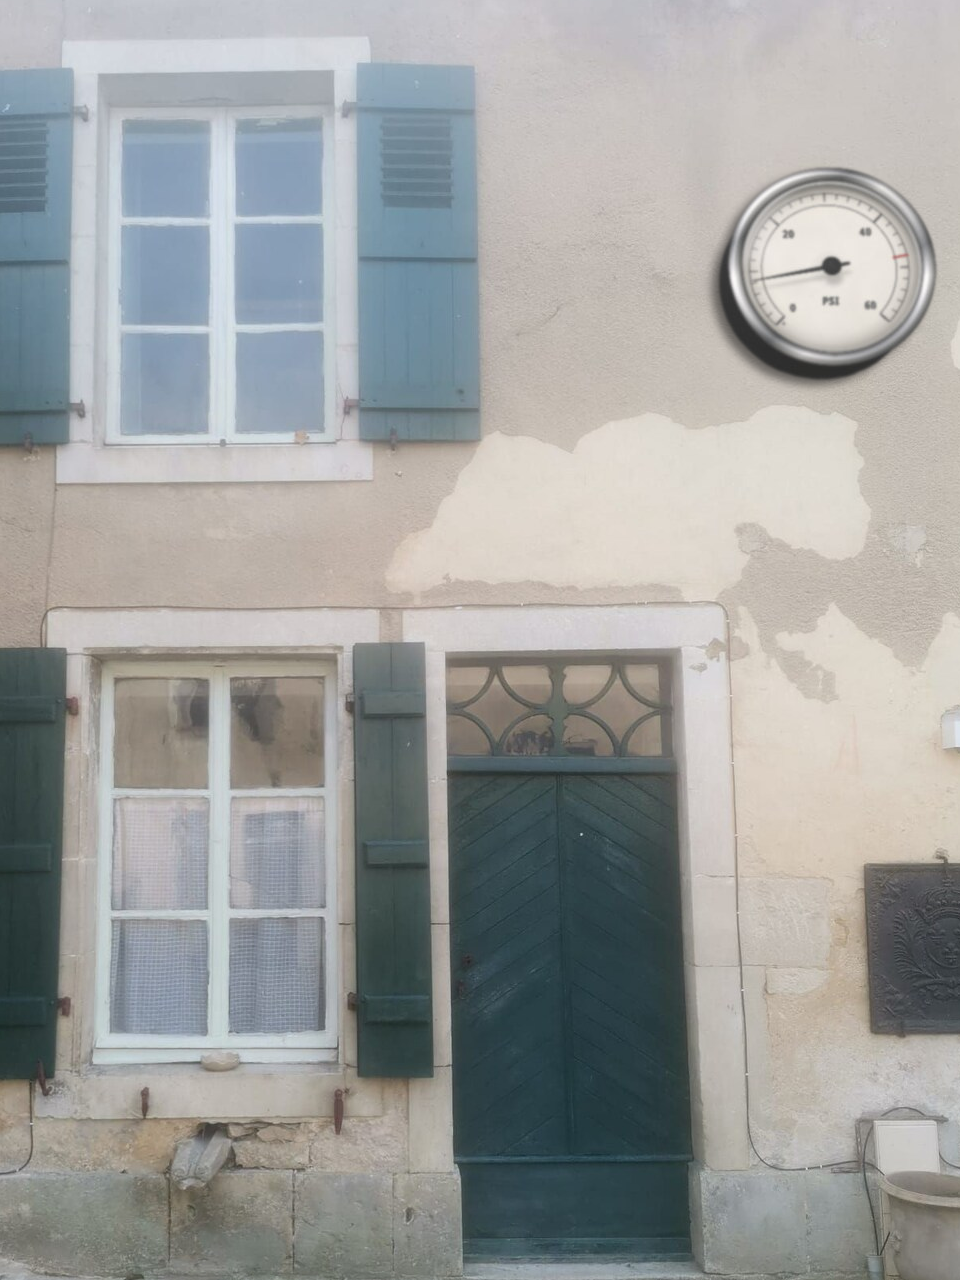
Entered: 8 psi
